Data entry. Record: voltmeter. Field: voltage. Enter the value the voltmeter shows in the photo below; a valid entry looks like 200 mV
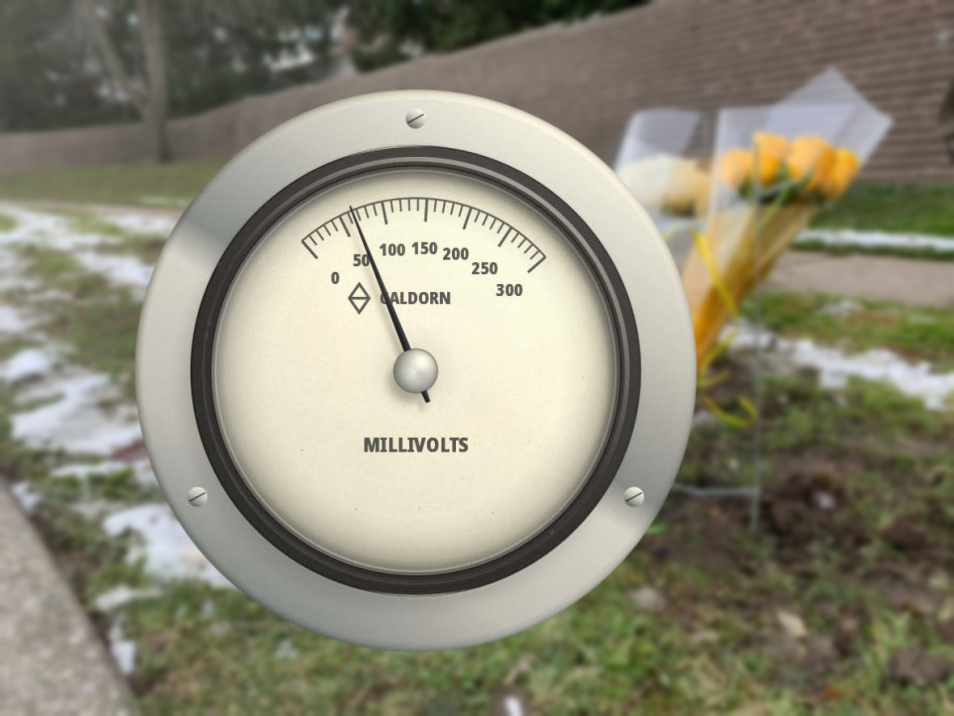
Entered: 65 mV
